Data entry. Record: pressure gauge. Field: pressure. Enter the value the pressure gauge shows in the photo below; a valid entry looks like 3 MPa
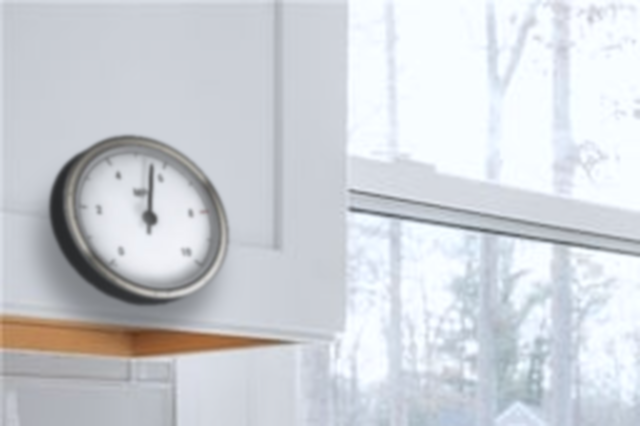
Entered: 5.5 MPa
